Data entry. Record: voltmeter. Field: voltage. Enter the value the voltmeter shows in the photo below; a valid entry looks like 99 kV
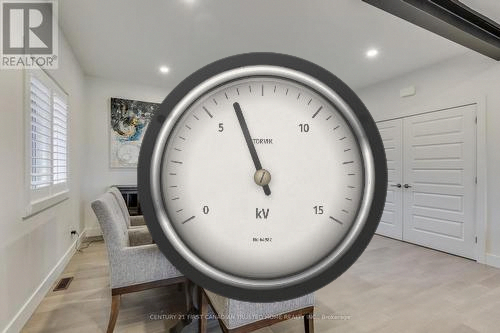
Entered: 6.25 kV
